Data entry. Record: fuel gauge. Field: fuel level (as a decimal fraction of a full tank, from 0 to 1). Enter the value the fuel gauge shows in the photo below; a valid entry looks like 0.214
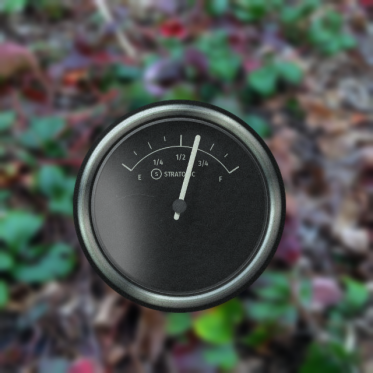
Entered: 0.625
